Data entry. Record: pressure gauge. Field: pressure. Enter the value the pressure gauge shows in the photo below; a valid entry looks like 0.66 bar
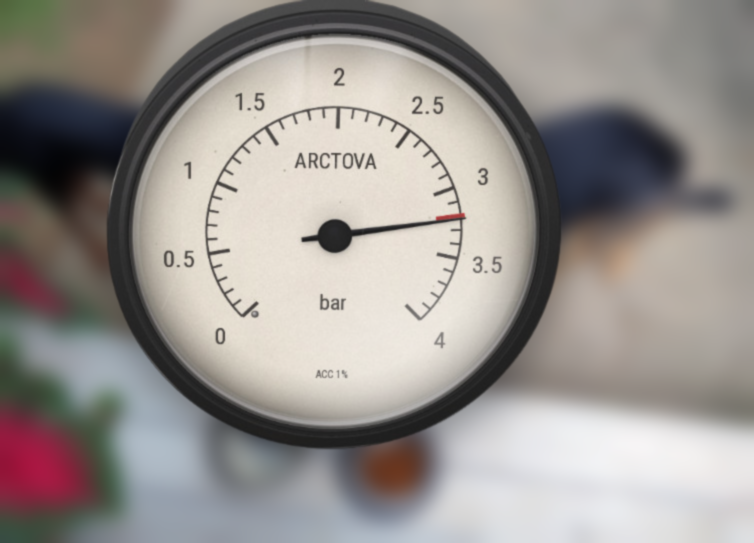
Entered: 3.2 bar
